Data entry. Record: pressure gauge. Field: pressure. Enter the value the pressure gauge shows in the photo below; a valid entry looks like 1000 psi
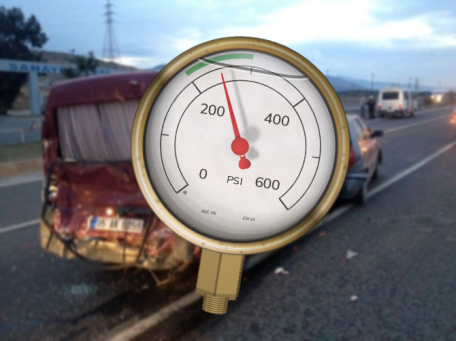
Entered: 250 psi
